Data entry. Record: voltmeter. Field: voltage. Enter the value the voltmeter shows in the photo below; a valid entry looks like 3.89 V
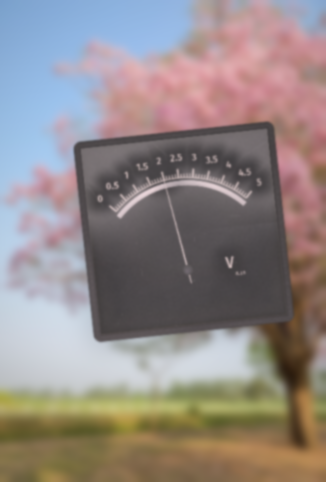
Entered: 2 V
